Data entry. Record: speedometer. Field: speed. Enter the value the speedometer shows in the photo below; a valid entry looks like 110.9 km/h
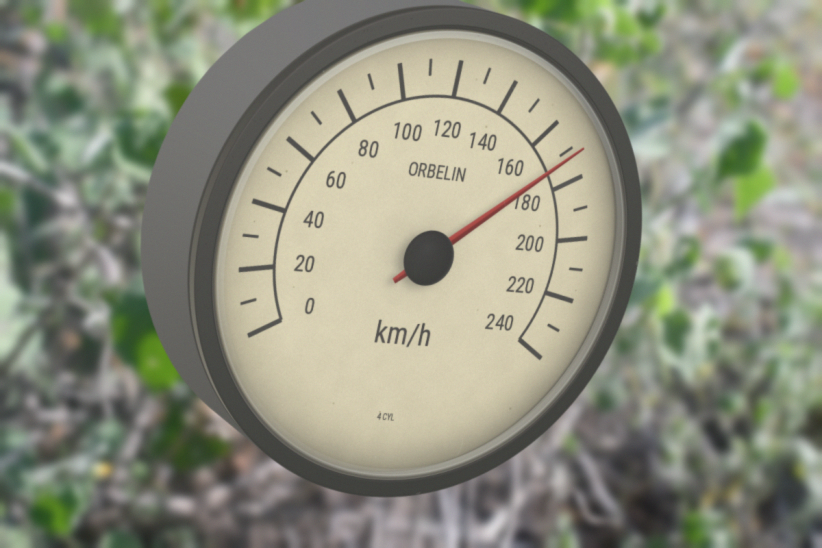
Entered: 170 km/h
